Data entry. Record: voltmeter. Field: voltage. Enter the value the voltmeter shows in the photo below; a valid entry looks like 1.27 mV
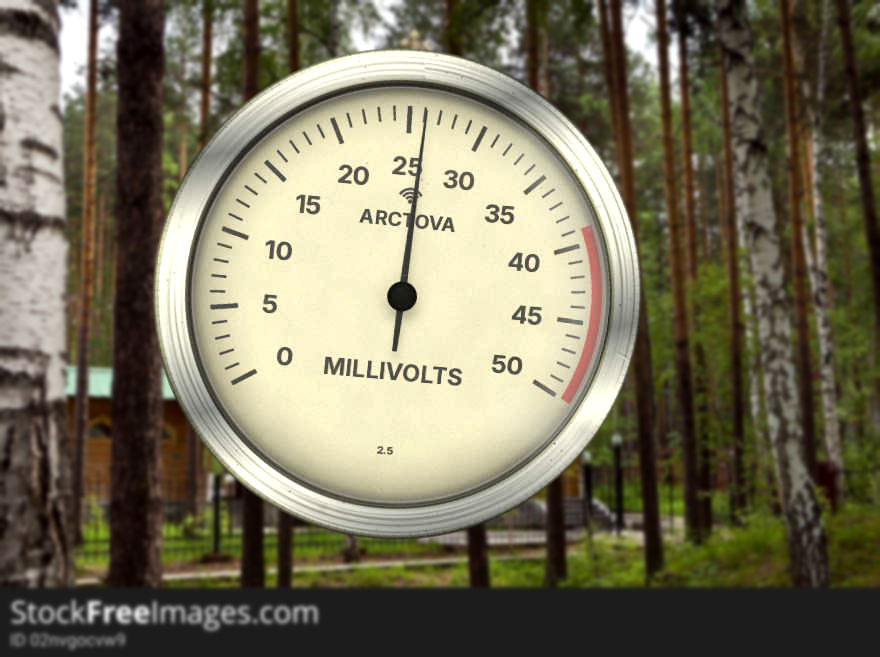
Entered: 26 mV
